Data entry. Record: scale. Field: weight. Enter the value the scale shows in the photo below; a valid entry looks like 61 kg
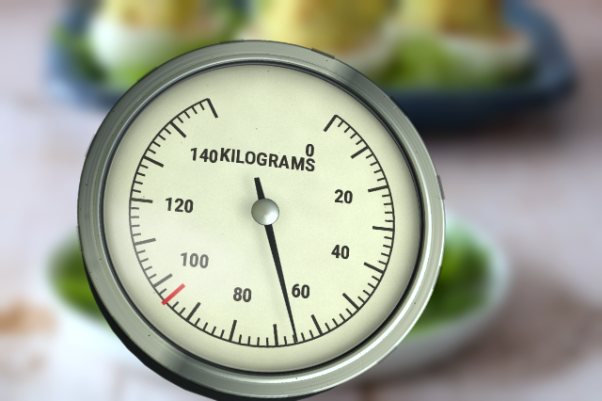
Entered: 66 kg
